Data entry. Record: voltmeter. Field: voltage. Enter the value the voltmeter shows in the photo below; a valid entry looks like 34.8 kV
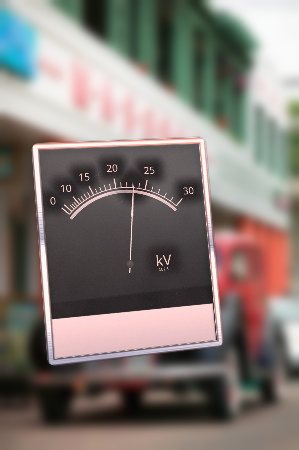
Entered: 23 kV
